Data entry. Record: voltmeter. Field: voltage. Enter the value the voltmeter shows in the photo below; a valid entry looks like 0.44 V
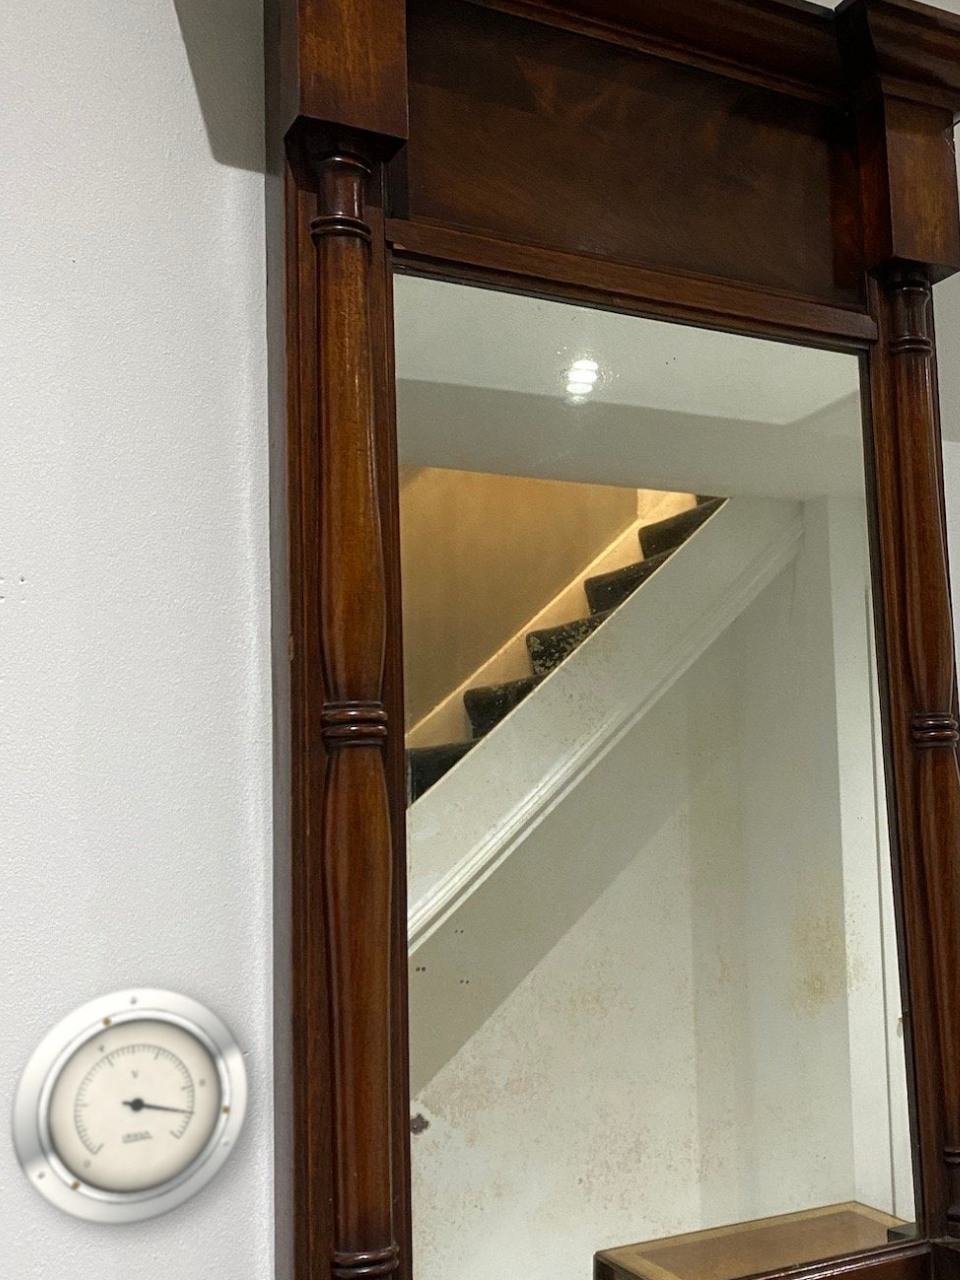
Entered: 9 V
